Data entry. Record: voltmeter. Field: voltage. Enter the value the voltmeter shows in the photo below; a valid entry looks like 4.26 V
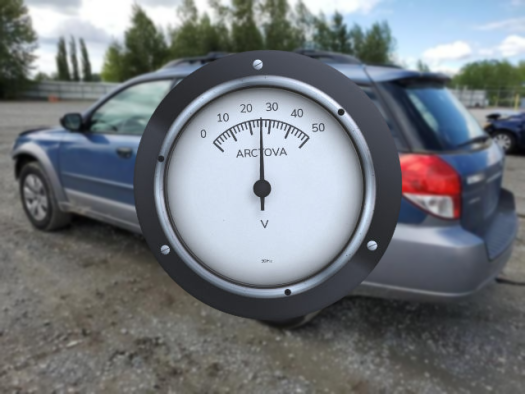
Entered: 26 V
